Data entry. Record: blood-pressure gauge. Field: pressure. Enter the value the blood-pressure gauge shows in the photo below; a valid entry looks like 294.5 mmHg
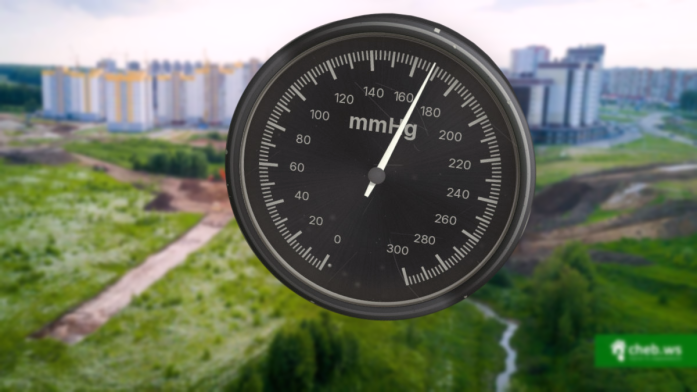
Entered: 168 mmHg
